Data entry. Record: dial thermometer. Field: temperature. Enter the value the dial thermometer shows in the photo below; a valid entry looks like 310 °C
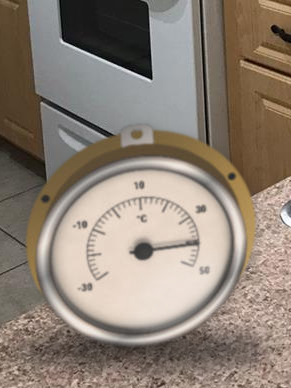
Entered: 40 °C
